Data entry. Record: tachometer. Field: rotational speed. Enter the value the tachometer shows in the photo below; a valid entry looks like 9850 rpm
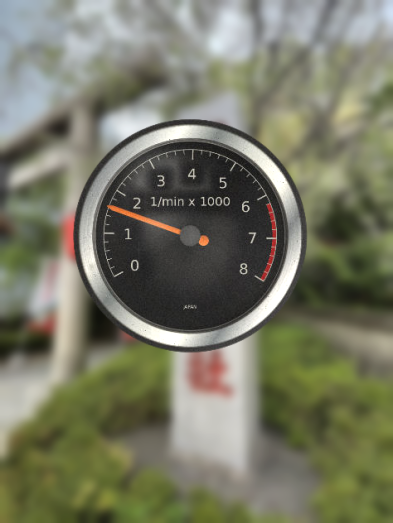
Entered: 1600 rpm
